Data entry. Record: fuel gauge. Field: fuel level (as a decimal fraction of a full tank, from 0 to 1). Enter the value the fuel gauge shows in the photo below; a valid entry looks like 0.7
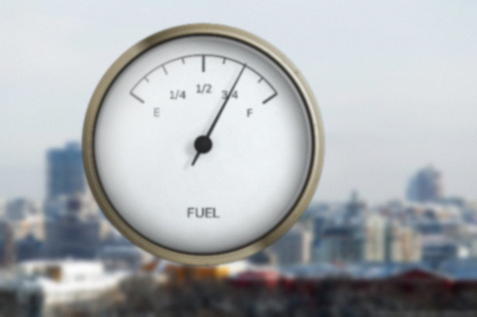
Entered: 0.75
